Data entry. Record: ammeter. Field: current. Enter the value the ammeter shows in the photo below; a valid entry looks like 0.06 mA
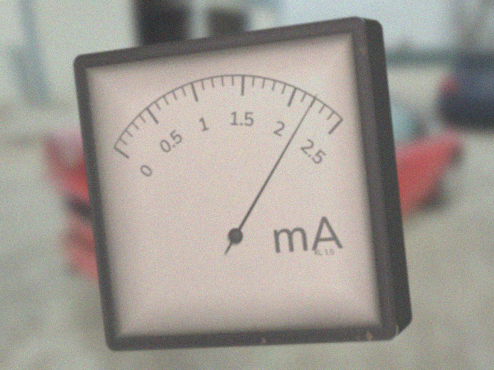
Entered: 2.2 mA
